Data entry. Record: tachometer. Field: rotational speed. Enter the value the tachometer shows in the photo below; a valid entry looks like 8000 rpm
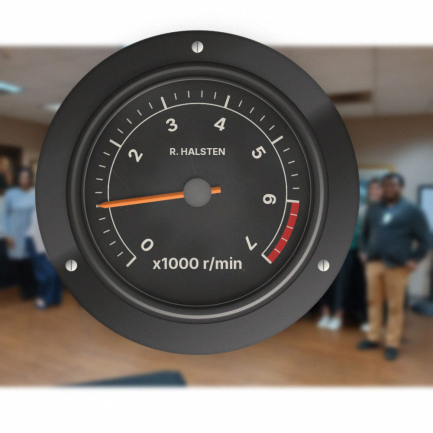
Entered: 1000 rpm
